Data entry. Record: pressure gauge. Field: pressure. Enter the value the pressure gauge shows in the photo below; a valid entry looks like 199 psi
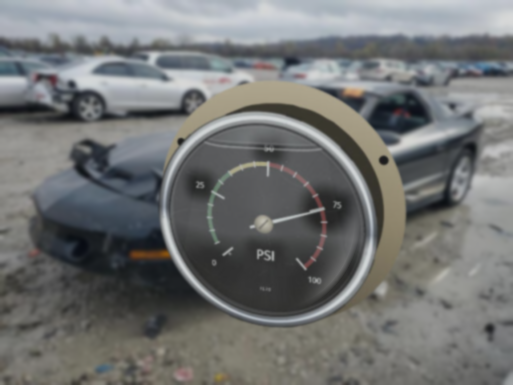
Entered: 75 psi
